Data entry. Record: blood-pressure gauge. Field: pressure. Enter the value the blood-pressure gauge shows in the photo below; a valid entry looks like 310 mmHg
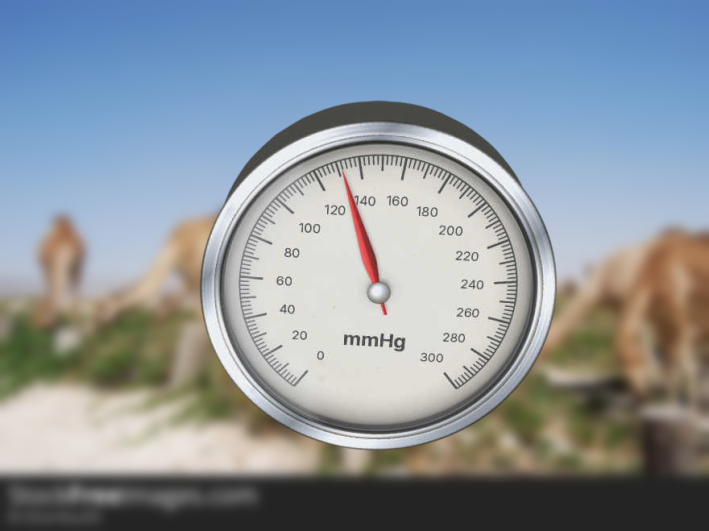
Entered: 132 mmHg
